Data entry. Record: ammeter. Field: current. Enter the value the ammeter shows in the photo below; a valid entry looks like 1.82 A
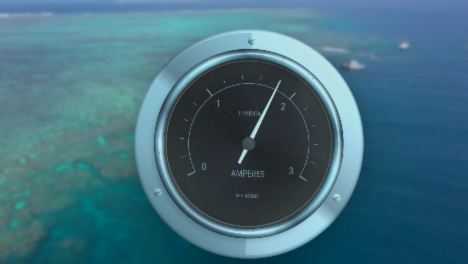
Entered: 1.8 A
